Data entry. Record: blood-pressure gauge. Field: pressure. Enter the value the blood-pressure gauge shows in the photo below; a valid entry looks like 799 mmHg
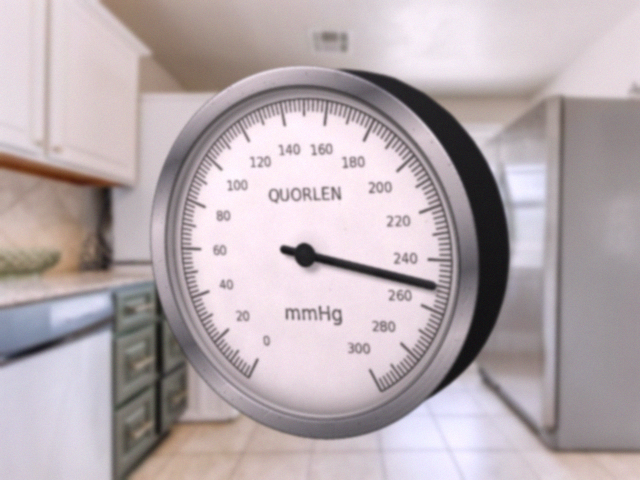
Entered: 250 mmHg
